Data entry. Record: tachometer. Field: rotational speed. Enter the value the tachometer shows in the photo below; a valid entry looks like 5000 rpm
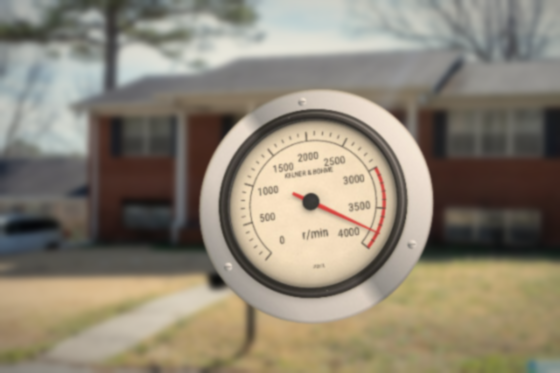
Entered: 3800 rpm
